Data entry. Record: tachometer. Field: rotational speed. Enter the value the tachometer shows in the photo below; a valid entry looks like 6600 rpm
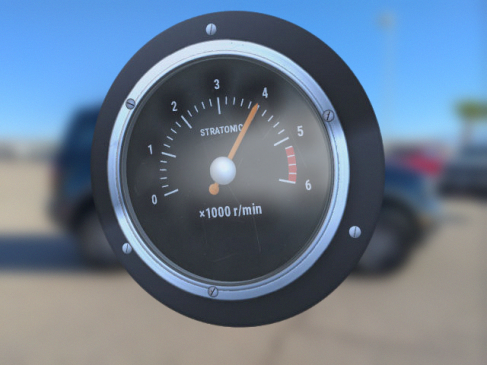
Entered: 4000 rpm
